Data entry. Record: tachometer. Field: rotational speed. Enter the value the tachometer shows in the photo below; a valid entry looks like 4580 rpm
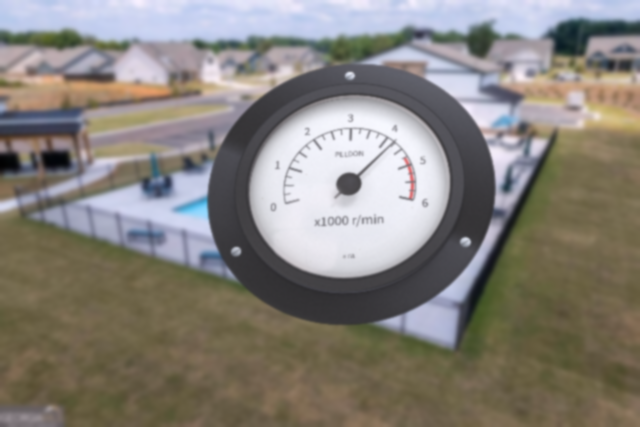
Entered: 4250 rpm
